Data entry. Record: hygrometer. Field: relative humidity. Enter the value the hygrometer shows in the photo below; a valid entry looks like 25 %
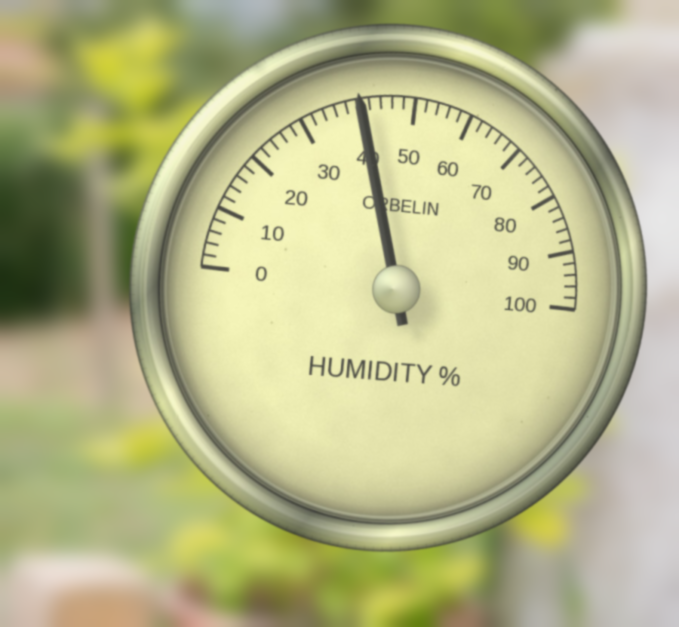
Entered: 40 %
